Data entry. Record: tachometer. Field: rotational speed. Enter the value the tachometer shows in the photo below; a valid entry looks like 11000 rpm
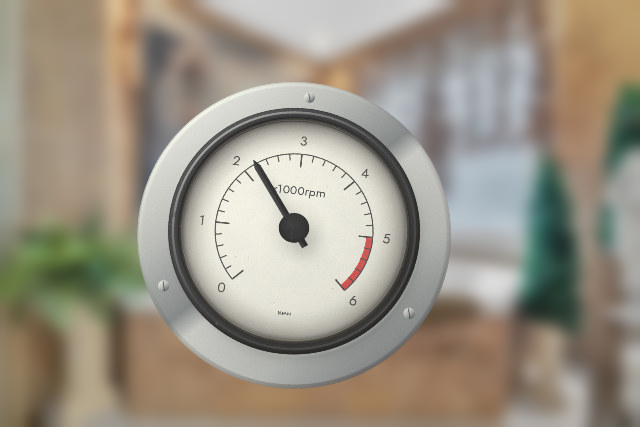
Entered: 2200 rpm
